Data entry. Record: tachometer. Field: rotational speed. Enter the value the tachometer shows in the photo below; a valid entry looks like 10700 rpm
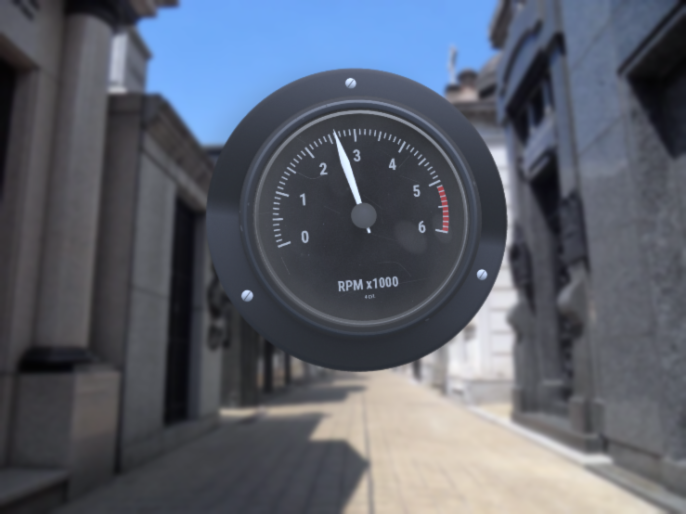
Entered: 2600 rpm
